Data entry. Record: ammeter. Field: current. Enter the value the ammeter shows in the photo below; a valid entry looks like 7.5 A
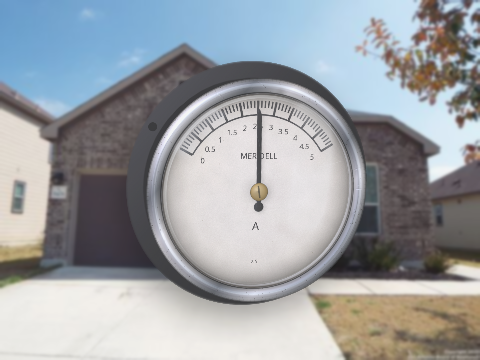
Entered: 2.5 A
